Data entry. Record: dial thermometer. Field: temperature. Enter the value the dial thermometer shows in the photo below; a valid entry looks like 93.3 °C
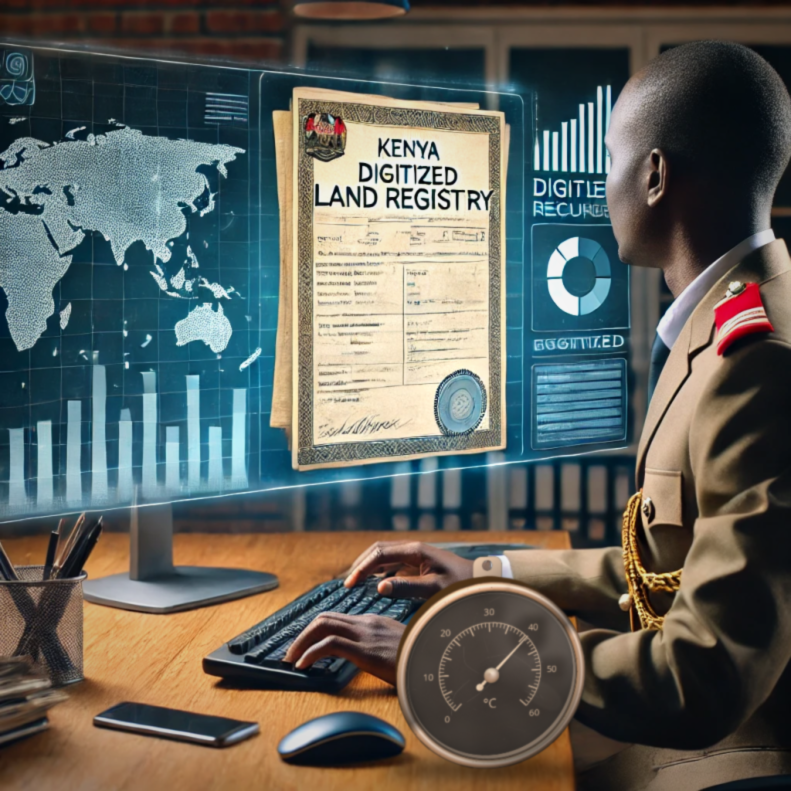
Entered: 40 °C
